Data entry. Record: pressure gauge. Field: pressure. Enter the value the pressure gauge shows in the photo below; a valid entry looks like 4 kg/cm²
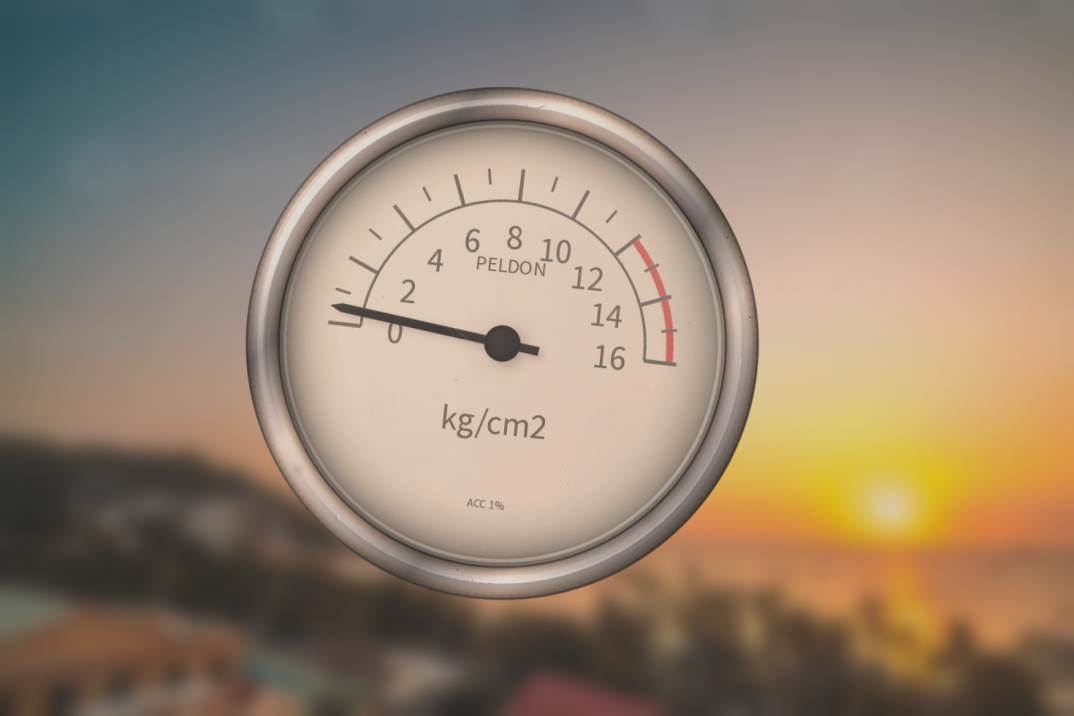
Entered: 0.5 kg/cm²
